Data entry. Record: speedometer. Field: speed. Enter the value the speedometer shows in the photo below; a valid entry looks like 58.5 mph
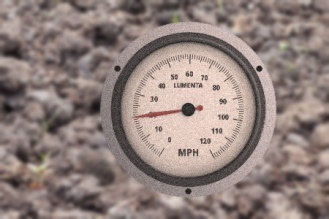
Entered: 20 mph
